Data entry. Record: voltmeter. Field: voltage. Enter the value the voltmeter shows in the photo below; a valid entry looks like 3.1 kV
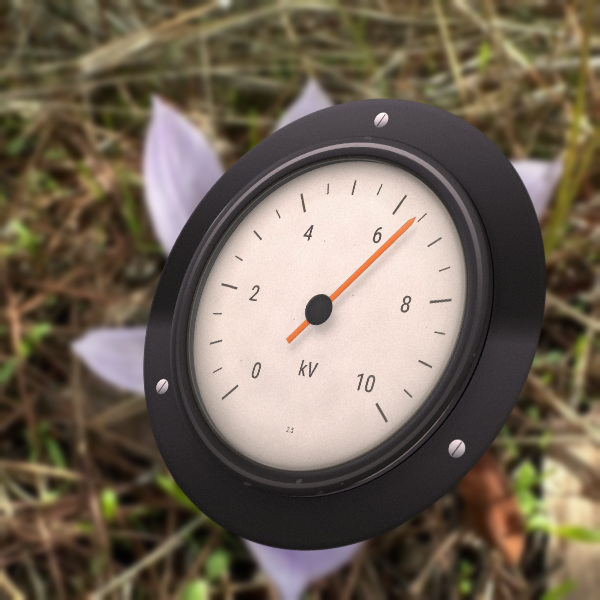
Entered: 6.5 kV
